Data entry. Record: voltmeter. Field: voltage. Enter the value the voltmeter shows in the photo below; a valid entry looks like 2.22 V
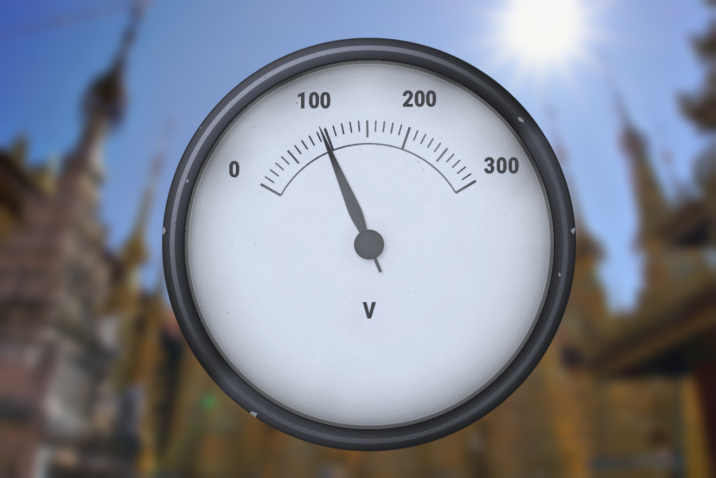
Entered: 95 V
